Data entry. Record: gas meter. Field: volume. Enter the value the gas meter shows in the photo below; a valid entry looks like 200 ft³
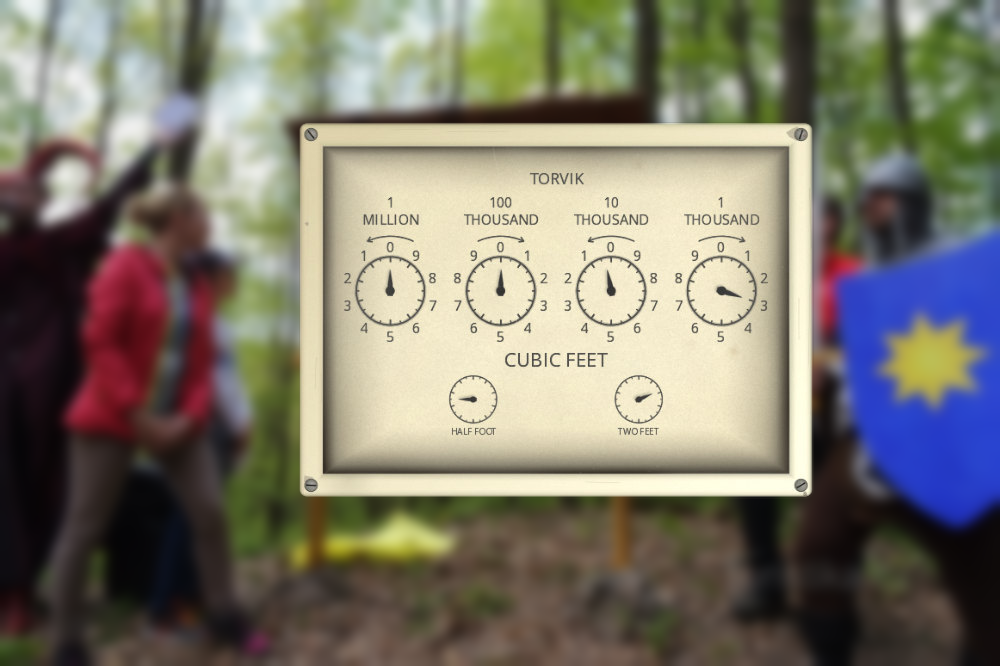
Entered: 300 ft³
